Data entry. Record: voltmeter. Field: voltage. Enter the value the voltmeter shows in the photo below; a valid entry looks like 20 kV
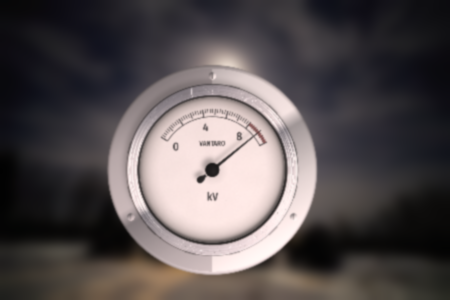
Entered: 9 kV
